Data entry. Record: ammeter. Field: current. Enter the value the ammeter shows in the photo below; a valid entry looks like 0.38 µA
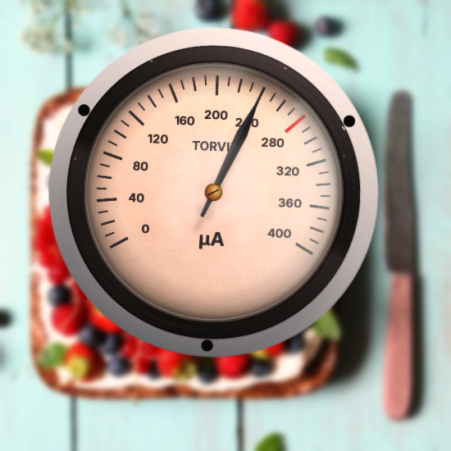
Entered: 240 µA
